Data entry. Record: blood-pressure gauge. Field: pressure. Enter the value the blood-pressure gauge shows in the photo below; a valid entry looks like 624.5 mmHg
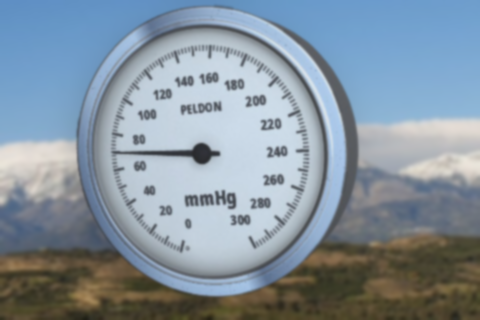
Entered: 70 mmHg
